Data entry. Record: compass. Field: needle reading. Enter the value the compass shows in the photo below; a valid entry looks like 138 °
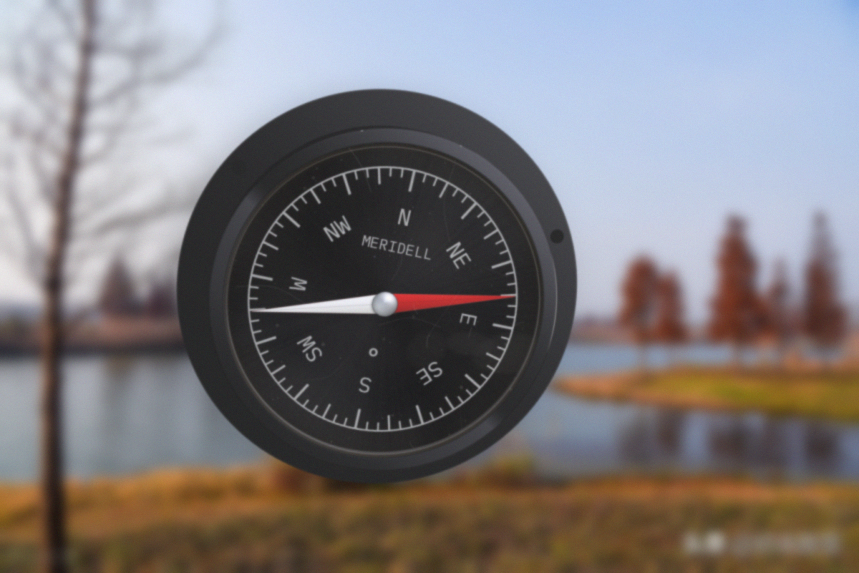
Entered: 75 °
